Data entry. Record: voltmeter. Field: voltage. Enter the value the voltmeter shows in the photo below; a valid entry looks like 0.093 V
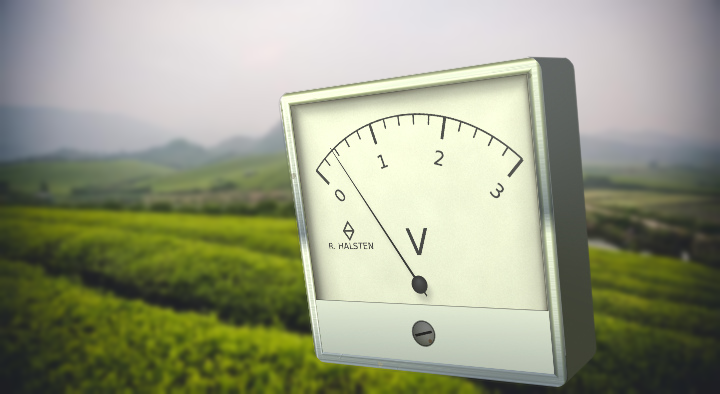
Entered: 0.4 V
